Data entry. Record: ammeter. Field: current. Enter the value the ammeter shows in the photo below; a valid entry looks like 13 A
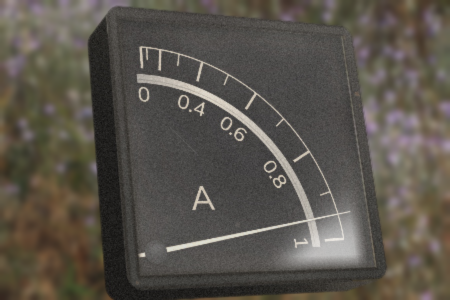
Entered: 0.95 A
